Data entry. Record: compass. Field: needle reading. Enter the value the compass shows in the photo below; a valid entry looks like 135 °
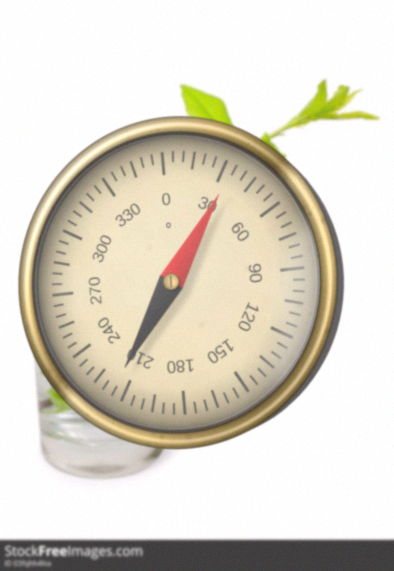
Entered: 35 °
